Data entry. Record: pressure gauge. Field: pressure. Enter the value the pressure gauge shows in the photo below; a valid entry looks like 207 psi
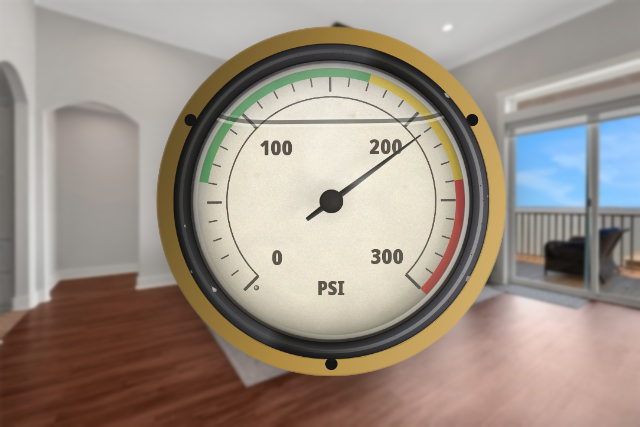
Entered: 210 psi
